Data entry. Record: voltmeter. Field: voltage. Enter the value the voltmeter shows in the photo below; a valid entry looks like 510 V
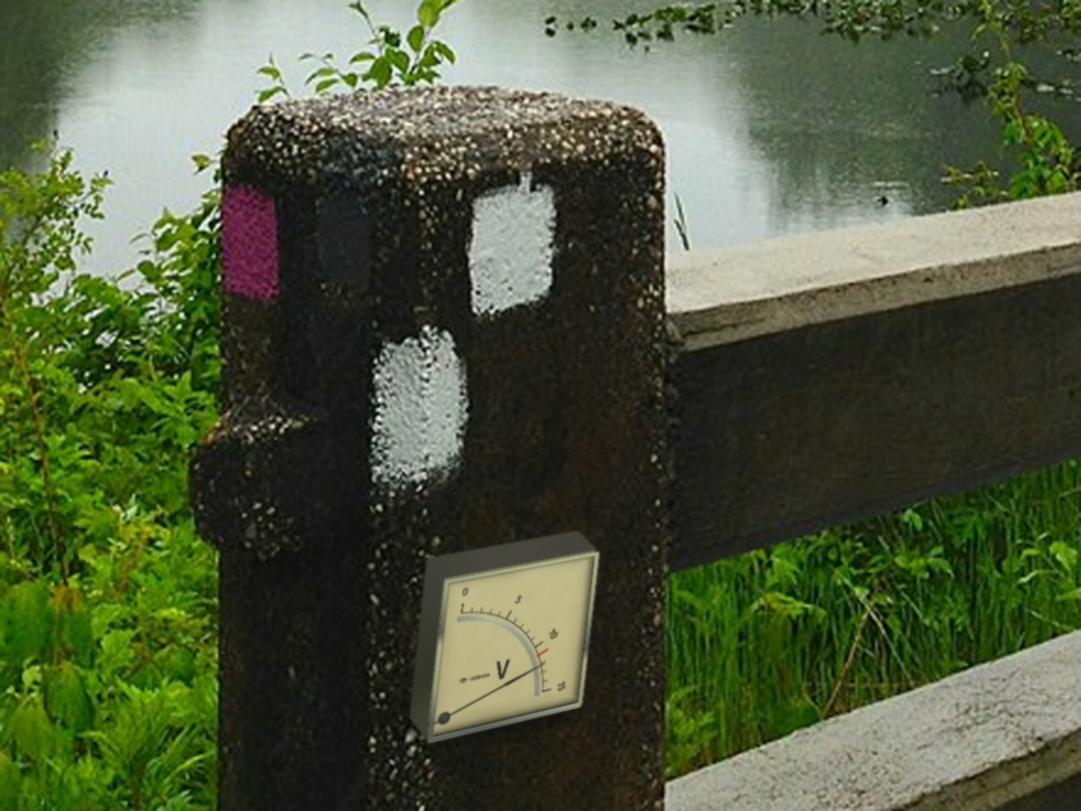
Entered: 12 V
